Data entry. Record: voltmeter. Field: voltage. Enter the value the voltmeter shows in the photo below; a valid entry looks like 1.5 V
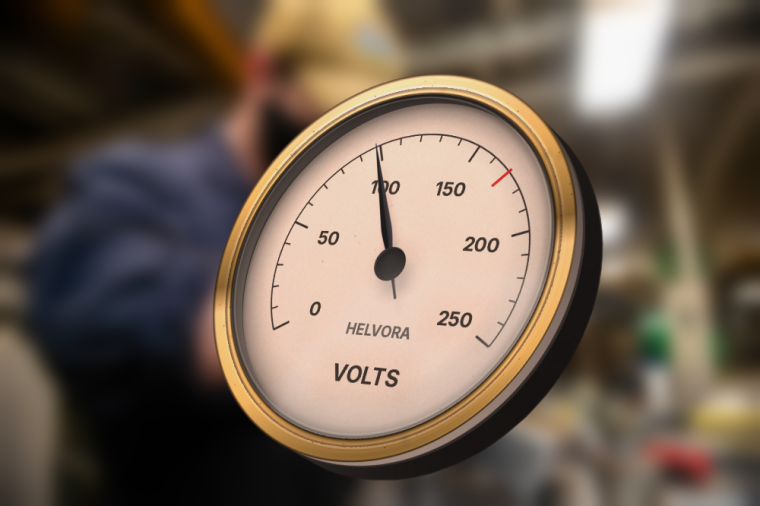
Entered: 100 V
